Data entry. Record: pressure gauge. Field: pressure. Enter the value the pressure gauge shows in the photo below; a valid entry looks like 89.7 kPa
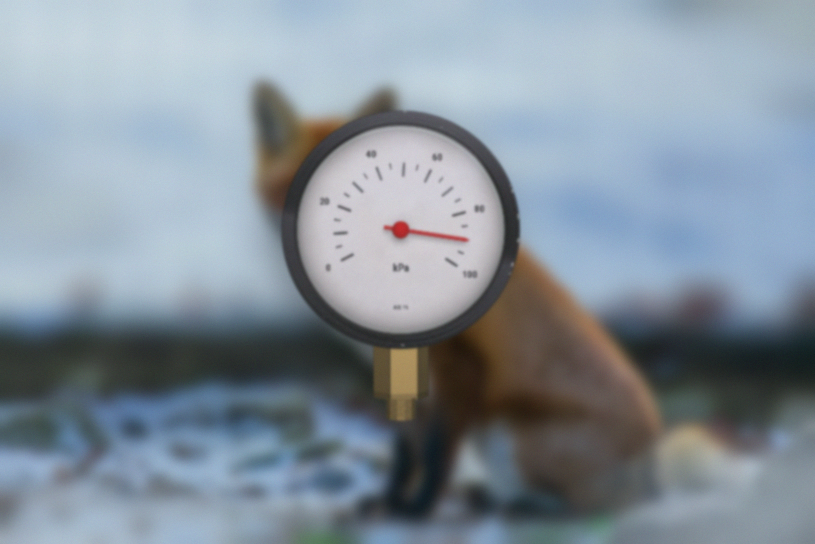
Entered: 90 kPa
